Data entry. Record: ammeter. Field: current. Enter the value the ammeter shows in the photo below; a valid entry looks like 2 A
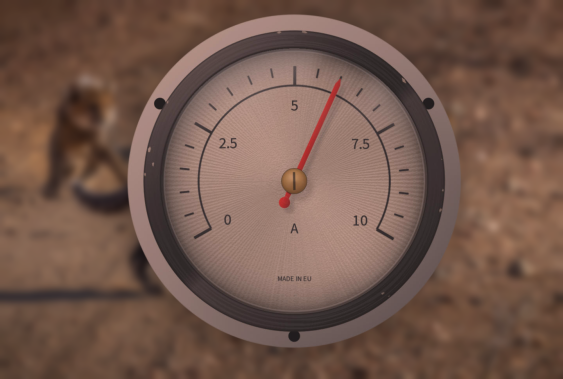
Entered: 6 A
